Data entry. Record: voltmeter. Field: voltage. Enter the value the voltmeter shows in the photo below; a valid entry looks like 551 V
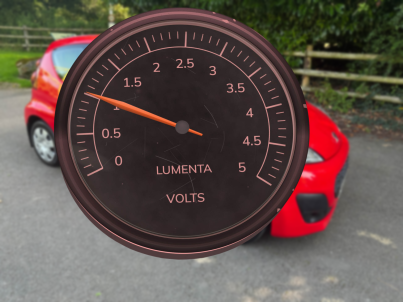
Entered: 1 V
